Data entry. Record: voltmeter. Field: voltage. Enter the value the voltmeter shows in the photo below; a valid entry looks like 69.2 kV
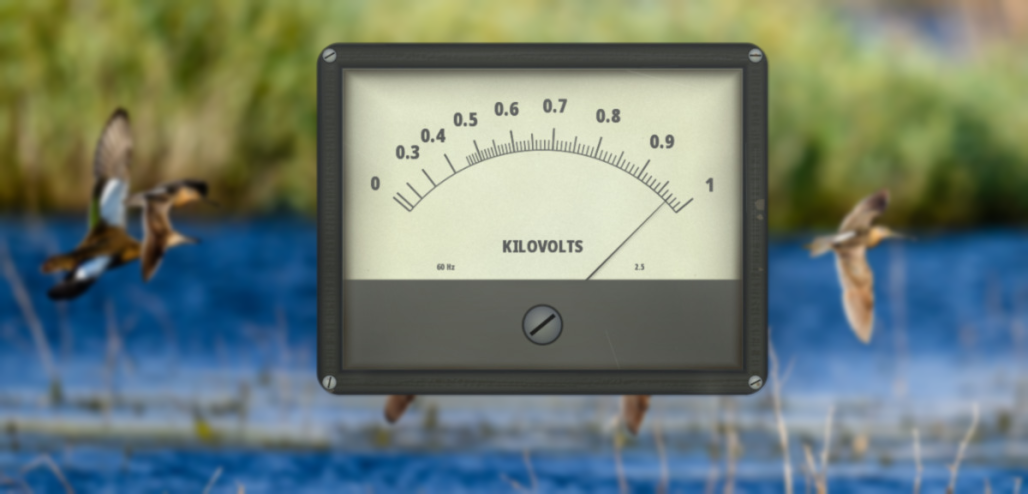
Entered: 0.97 kV
